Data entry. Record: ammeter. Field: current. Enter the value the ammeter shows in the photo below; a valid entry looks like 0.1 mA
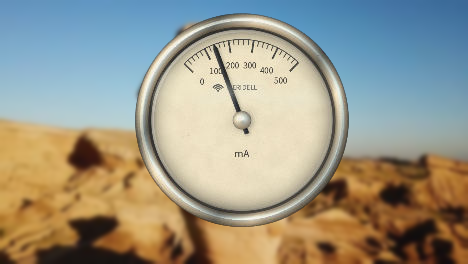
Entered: 140 mA
